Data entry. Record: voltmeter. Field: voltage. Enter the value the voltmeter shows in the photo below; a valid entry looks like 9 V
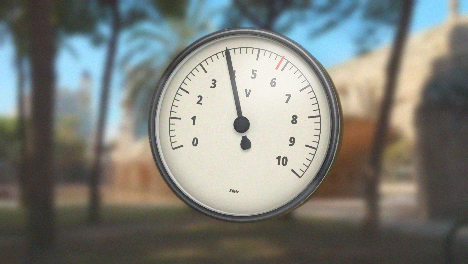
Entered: 4 V
